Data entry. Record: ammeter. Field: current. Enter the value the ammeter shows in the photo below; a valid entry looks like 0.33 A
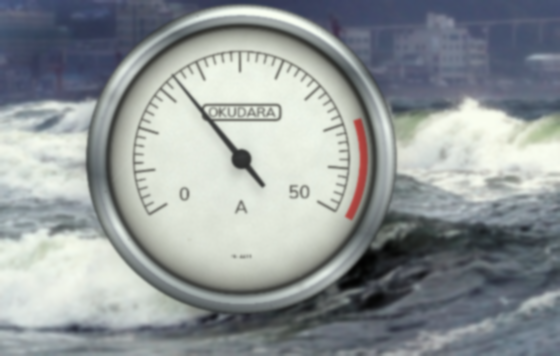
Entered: 17 A
